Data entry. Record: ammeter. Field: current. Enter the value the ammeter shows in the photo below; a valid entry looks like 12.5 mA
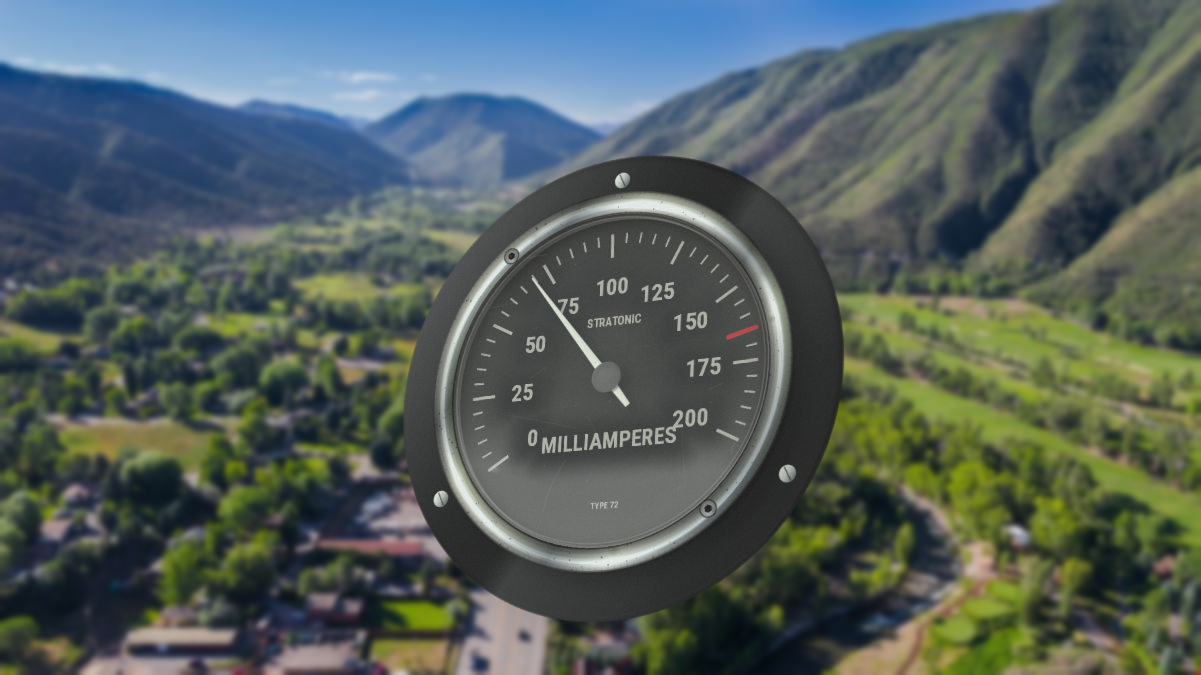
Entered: 70 mA
